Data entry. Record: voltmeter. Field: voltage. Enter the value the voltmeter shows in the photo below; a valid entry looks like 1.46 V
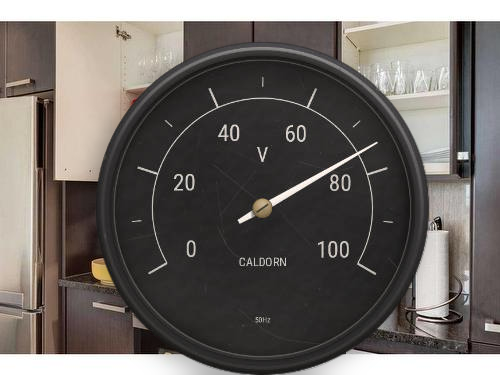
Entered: 75 V
